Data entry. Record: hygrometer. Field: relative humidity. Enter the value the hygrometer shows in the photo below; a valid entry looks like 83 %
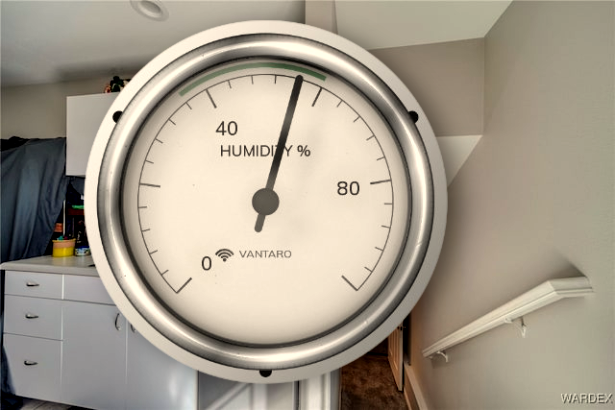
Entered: 56 %
